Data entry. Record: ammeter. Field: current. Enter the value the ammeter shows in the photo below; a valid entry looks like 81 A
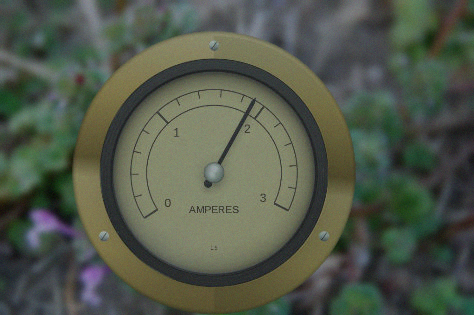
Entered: 1.9 A
